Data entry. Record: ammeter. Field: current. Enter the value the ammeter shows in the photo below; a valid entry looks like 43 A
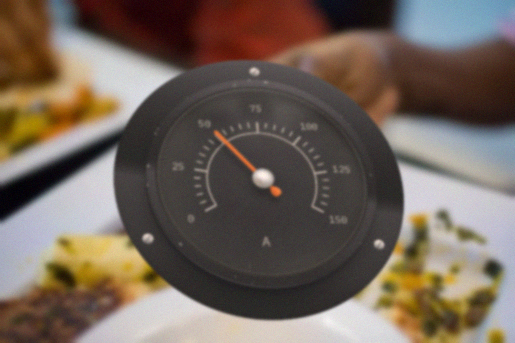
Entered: 50 A
